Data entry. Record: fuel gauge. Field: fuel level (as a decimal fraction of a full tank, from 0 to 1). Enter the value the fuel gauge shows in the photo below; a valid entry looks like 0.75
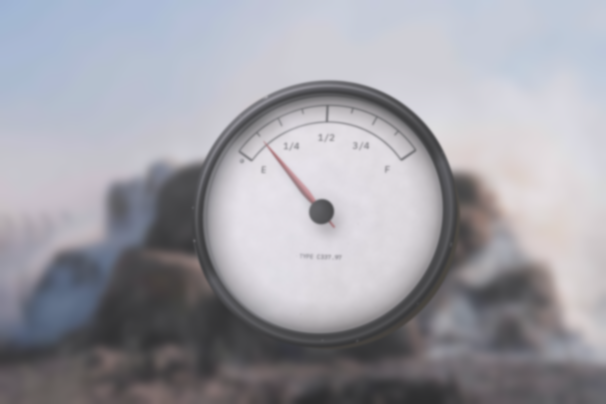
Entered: 0.125
